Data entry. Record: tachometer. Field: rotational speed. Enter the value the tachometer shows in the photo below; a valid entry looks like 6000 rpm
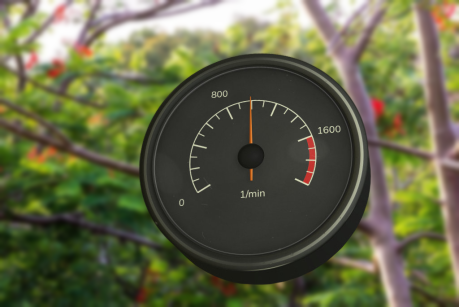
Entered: 1000 rpm
